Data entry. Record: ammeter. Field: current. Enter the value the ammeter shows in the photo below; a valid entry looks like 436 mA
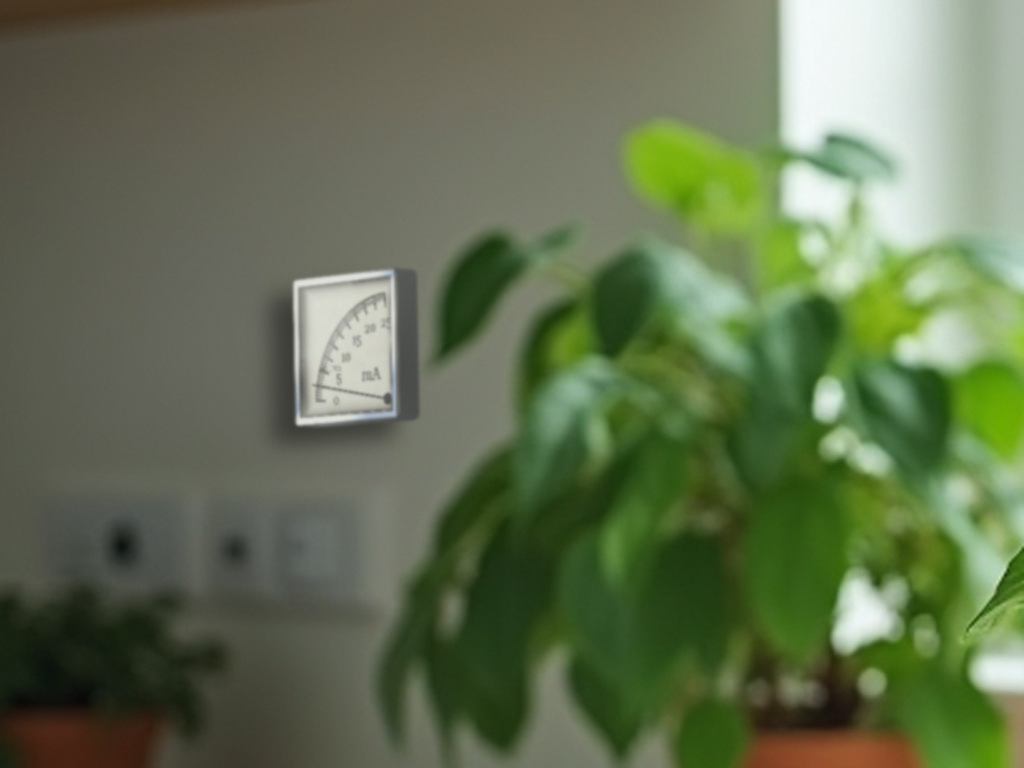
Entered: 2.5 mA
